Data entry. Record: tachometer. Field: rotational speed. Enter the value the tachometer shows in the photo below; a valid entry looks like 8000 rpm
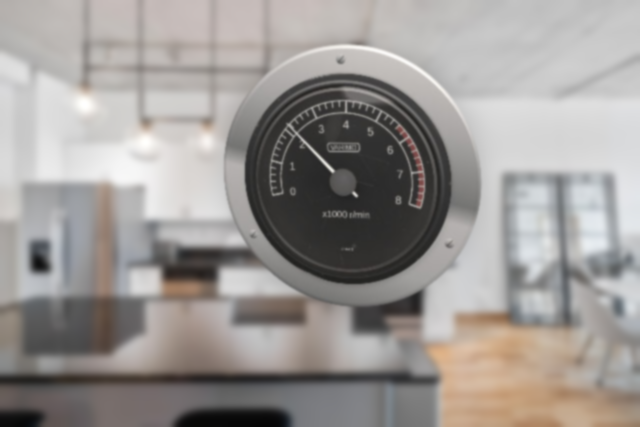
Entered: 2200 rpm
